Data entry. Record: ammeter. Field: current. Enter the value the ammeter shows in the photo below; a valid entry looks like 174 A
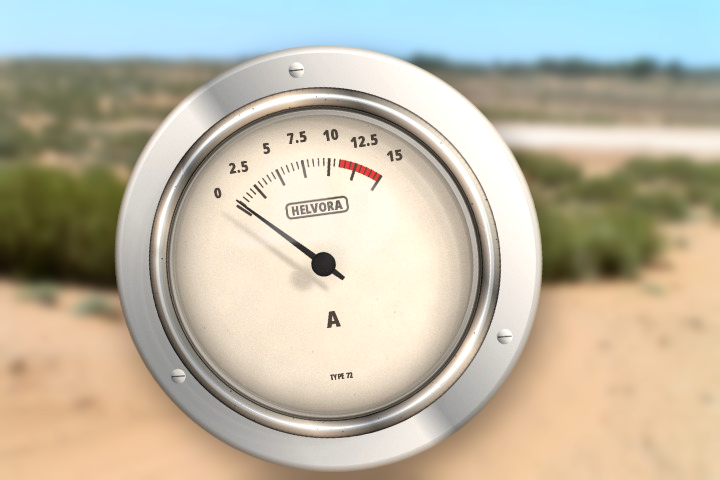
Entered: 0.5 A
